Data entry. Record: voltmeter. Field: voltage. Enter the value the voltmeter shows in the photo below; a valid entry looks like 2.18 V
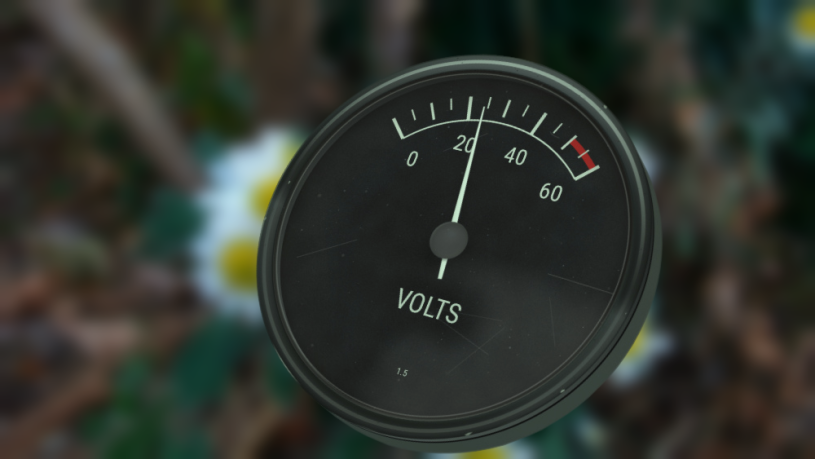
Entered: 25 V
